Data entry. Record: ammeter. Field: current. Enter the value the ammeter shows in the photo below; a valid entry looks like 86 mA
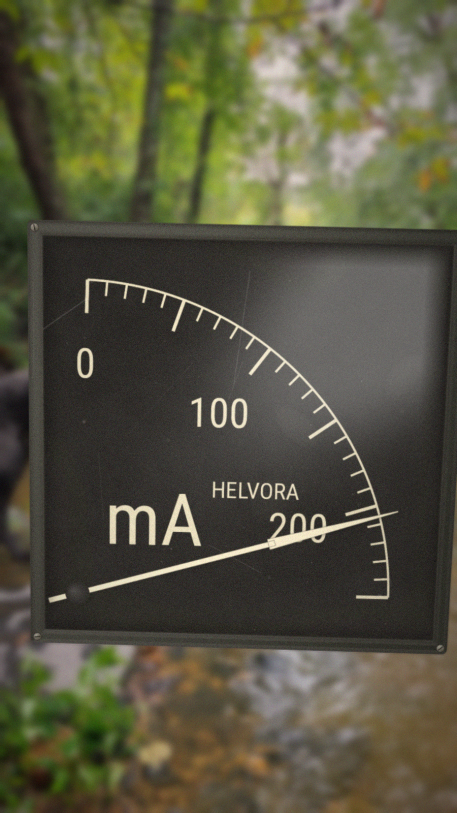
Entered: 205 mA
